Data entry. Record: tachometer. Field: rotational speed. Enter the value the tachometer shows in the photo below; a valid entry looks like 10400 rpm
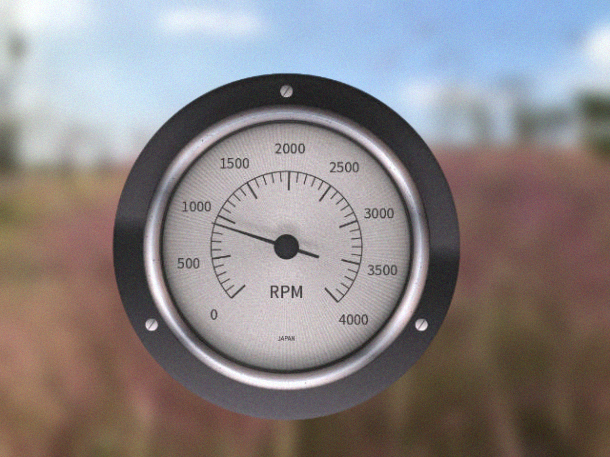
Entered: 900 rpm
